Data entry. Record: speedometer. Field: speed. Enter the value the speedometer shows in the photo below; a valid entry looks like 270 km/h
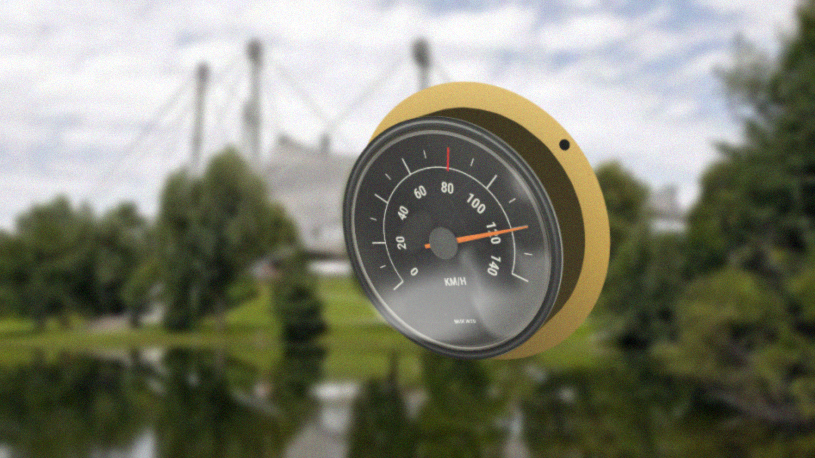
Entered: 120 km/h
